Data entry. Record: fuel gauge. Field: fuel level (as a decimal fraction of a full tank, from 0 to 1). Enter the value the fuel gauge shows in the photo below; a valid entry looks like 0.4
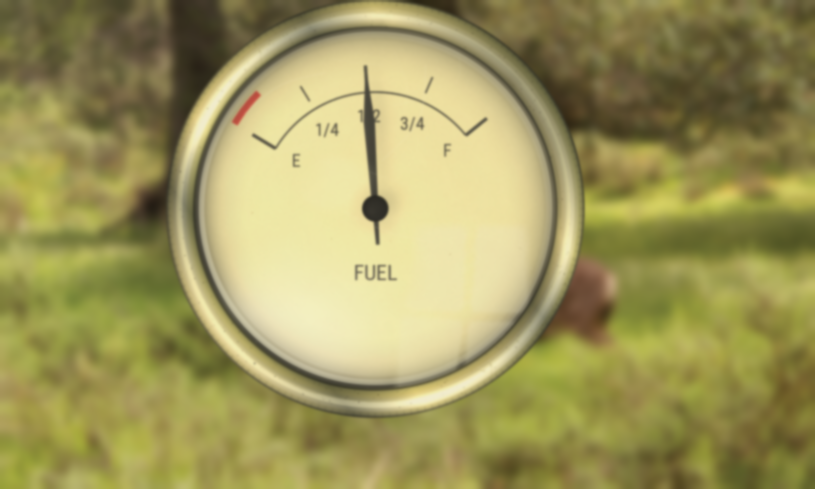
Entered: 0.5
